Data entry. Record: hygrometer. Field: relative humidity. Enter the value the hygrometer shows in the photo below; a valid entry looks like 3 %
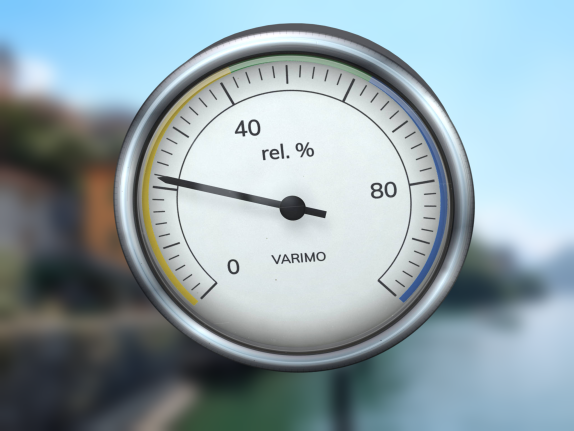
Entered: 22 %
